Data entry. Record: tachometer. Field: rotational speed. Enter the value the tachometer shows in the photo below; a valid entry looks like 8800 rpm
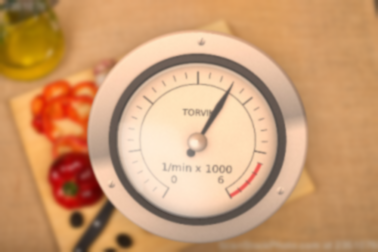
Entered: 3600 rpm
